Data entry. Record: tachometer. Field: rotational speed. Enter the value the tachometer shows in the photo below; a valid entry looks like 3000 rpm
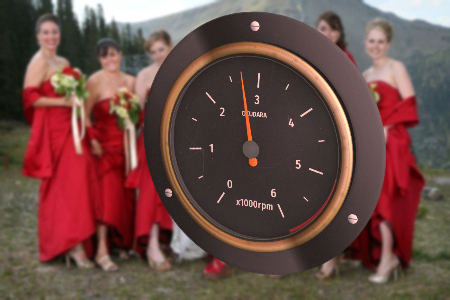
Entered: 2750 rpm
